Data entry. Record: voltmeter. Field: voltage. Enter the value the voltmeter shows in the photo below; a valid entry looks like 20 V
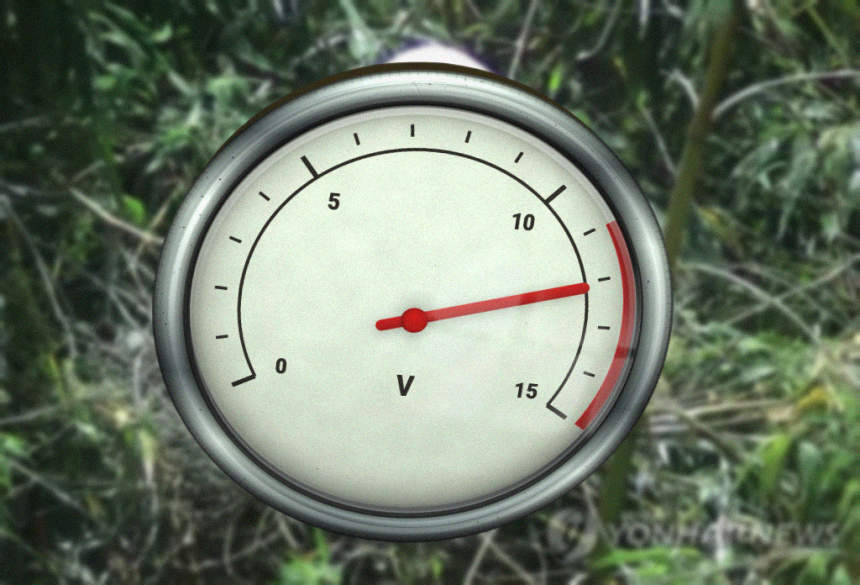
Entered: 12 V
